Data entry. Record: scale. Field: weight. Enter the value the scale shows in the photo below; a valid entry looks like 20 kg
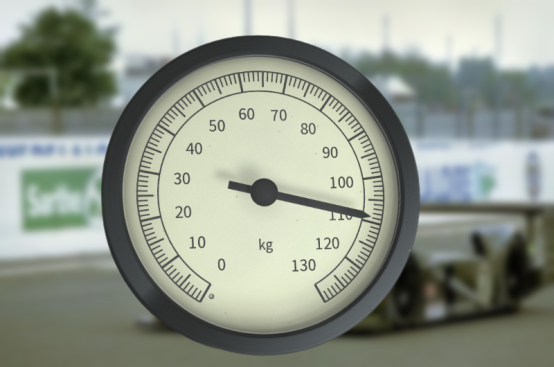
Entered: 109 kg
